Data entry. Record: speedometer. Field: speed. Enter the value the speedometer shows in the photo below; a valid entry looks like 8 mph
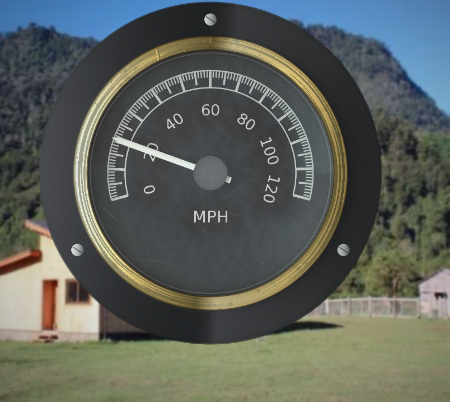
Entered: 20 mph
